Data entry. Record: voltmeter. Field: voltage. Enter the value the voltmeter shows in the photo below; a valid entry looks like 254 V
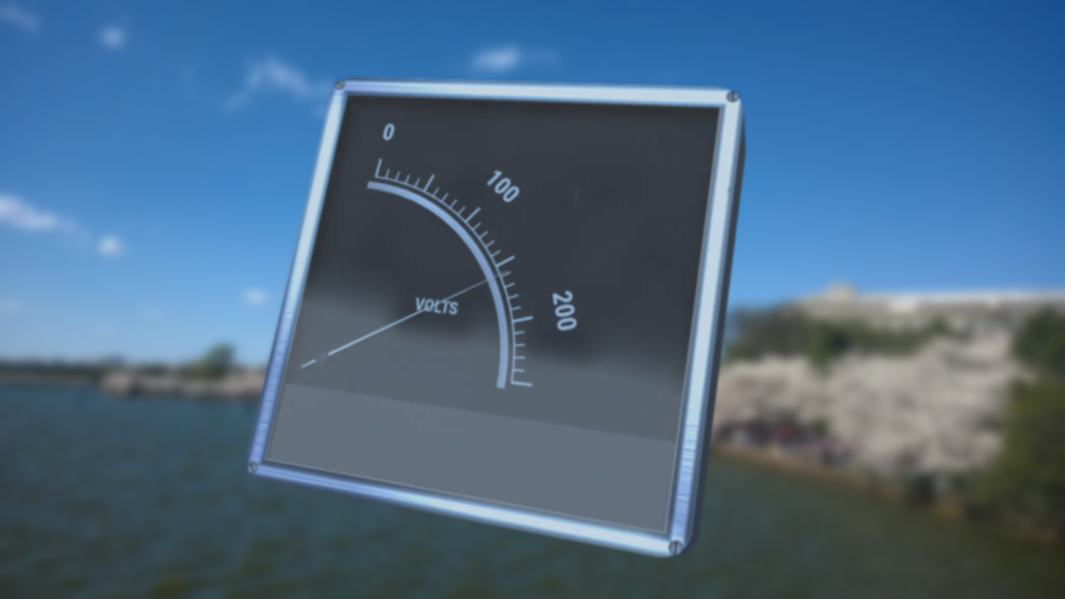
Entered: 160 V
